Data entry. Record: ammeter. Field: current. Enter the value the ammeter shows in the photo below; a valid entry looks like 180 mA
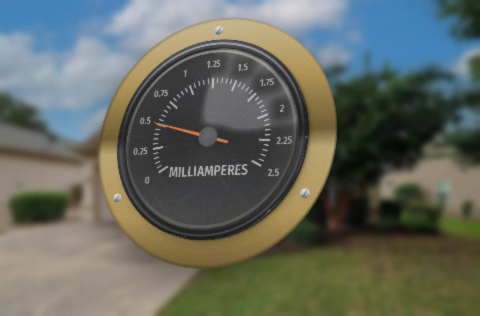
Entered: 0.5 mA
